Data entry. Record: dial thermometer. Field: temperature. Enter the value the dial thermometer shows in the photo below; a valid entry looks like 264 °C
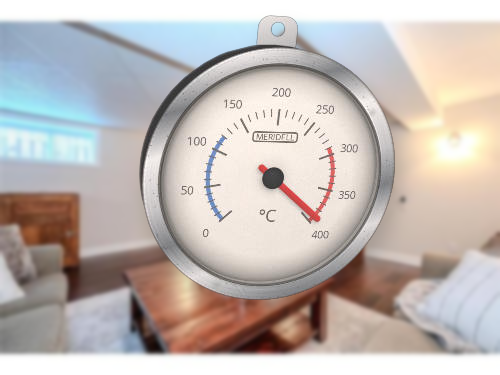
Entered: 390 °C
